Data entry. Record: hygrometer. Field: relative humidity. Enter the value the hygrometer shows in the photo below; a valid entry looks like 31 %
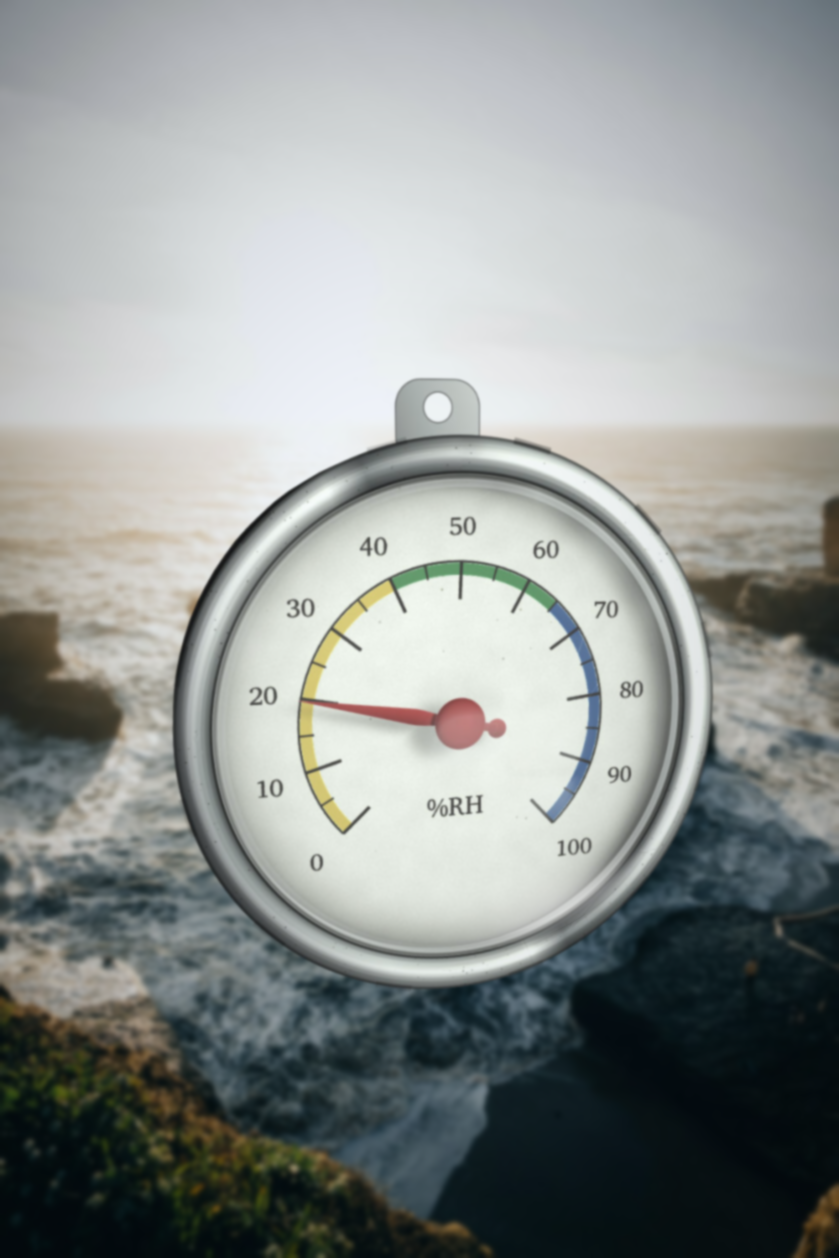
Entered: 20 %
